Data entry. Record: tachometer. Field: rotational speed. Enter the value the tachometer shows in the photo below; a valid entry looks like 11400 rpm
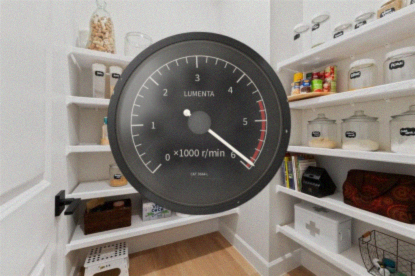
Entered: 5900 rpm
